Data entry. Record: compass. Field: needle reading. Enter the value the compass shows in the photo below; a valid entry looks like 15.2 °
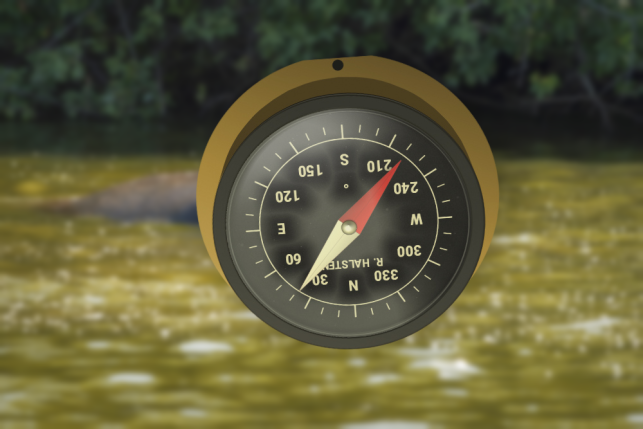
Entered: 220 °
